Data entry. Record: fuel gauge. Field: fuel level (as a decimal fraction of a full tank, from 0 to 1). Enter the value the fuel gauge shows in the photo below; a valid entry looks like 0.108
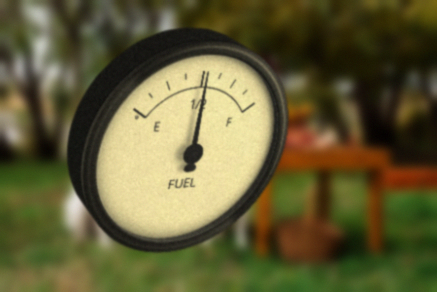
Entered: 0.5
